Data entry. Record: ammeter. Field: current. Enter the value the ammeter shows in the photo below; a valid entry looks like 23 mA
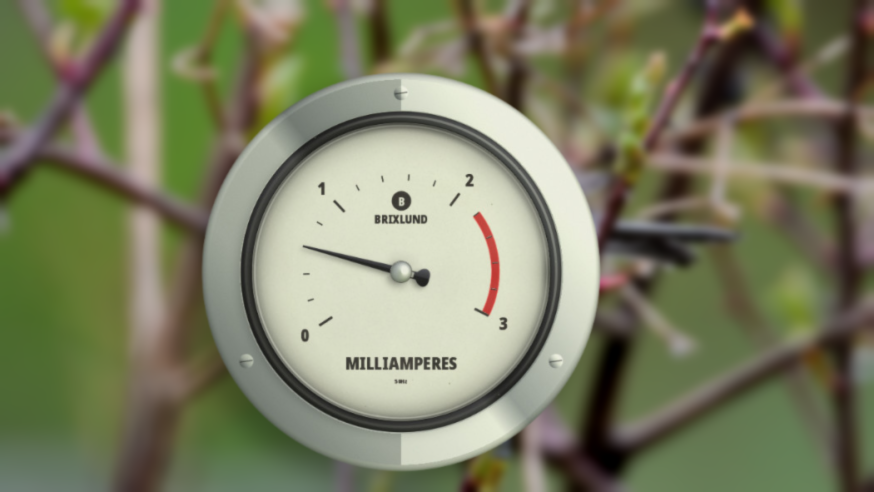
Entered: 0.6 mA
